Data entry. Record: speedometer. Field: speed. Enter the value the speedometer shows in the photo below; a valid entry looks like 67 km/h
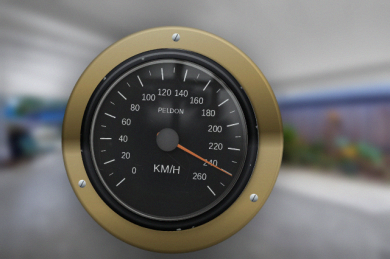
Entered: 240 km/h
